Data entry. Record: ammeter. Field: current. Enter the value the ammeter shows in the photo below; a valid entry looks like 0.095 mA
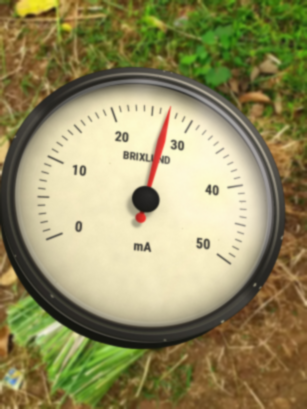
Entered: 27 mA
